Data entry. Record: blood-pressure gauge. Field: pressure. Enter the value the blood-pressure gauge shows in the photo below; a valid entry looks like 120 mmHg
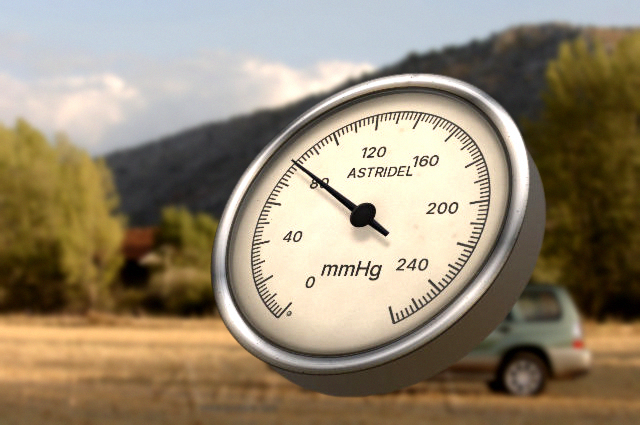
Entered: 80 mmHg
